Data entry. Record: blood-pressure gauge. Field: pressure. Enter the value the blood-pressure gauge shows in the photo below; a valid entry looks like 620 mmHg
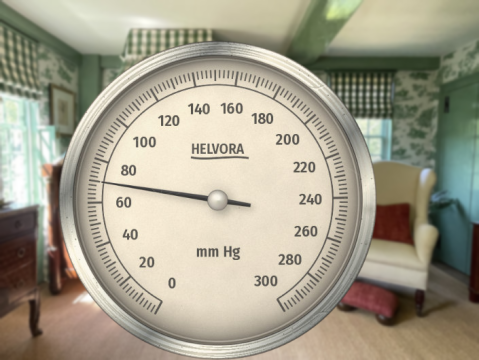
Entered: 70 mmHg
